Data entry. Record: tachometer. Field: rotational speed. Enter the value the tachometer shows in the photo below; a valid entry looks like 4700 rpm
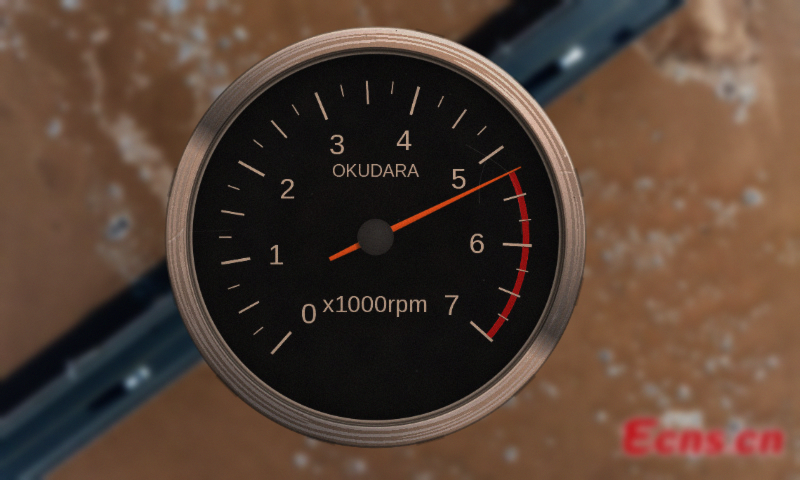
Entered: 5250 rpm
